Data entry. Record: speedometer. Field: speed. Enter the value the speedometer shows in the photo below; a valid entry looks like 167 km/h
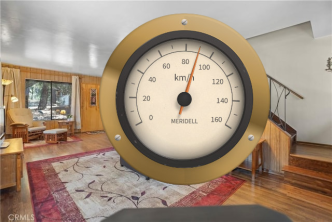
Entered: 90 km/h
